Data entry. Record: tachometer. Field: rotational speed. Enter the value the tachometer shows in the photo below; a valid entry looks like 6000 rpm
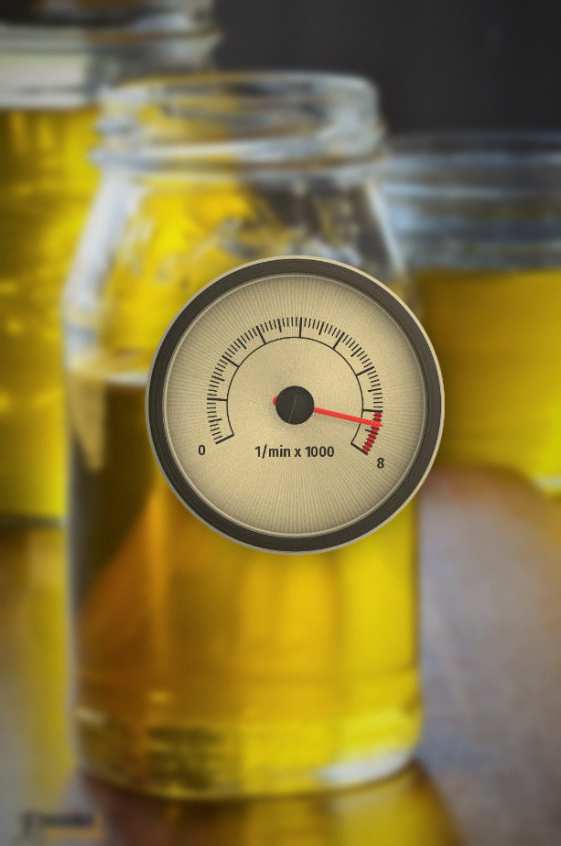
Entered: 7300 rpm
